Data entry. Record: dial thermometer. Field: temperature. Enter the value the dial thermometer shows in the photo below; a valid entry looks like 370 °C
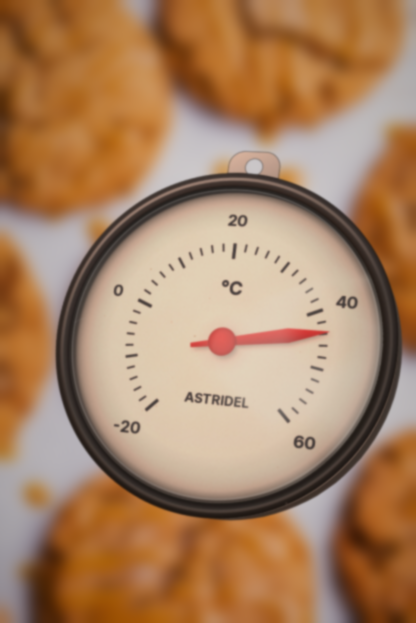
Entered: 44 °C
